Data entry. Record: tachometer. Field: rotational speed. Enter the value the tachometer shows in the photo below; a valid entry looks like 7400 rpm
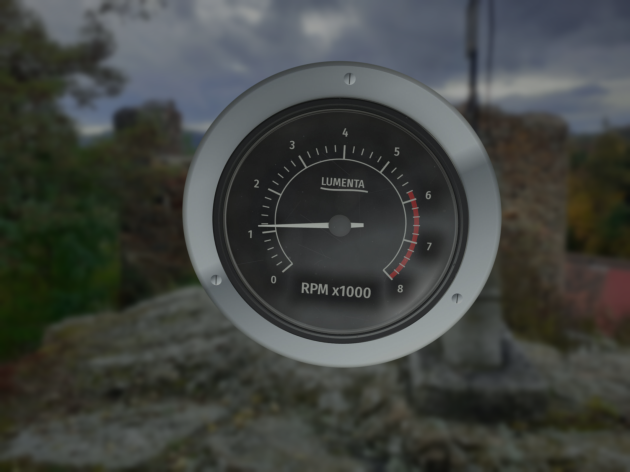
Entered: 1200 rpm
